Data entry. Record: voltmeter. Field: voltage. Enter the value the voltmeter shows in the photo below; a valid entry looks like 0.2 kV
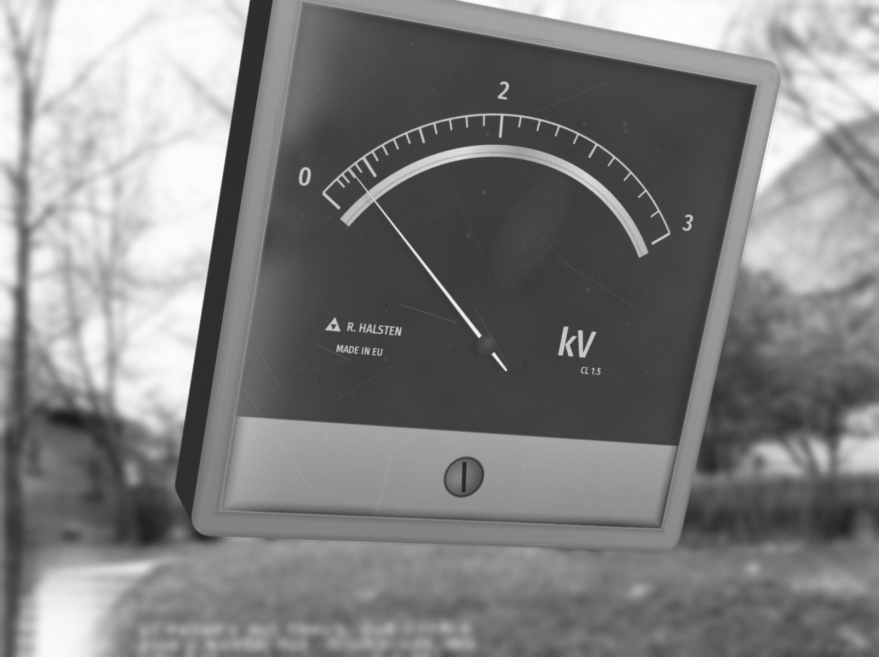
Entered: 0.8 kV
